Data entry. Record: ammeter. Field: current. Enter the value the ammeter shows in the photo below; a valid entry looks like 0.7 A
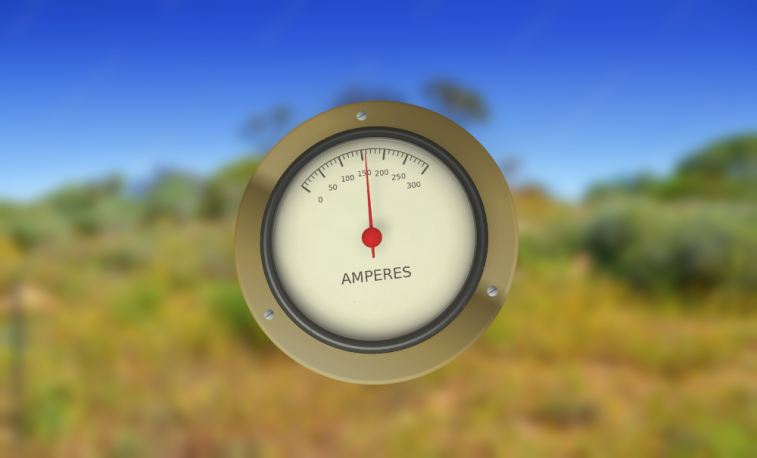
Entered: 160 A
